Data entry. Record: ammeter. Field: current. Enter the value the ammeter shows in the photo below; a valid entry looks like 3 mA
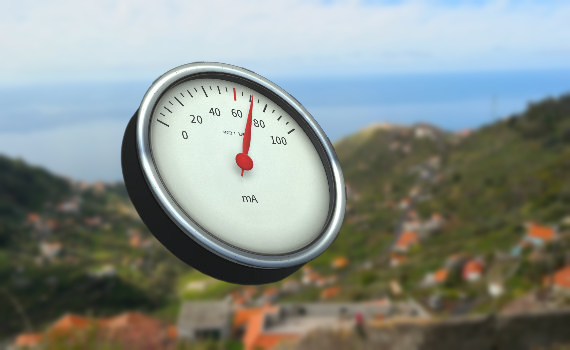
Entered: 70 mA
